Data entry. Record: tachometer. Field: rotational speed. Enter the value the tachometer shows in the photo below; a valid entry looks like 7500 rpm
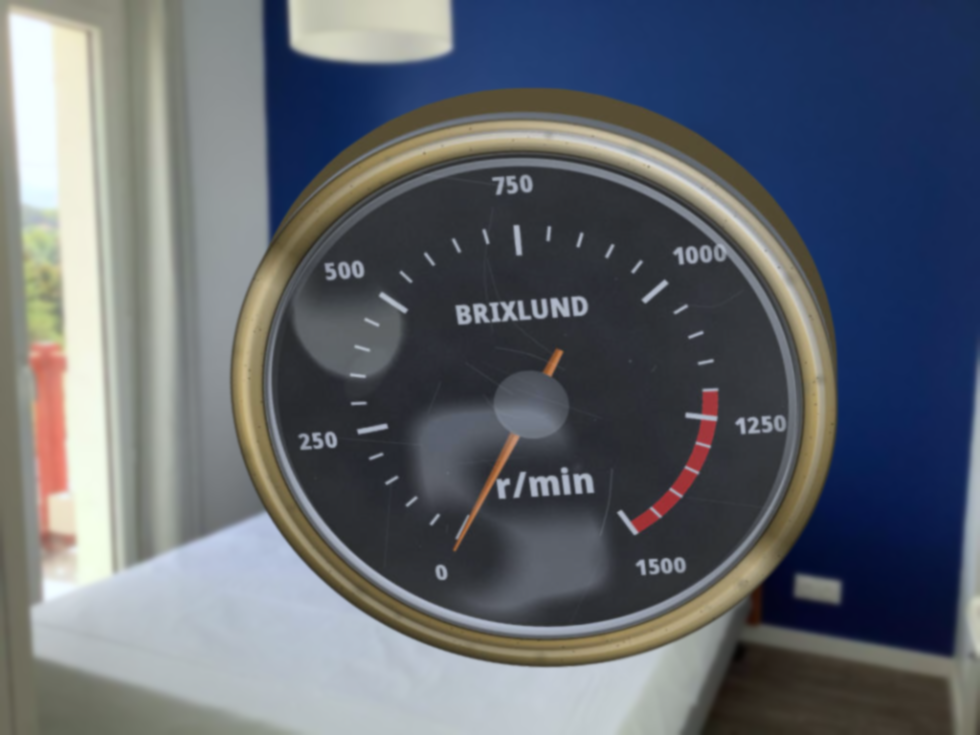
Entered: 0 rpm
